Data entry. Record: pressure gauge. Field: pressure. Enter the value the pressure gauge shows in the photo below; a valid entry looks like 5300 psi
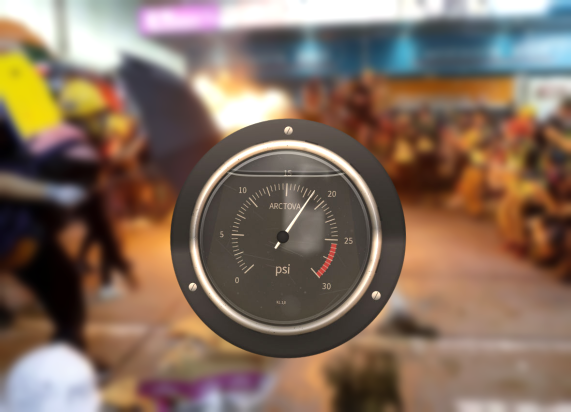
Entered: 18.5 psi
